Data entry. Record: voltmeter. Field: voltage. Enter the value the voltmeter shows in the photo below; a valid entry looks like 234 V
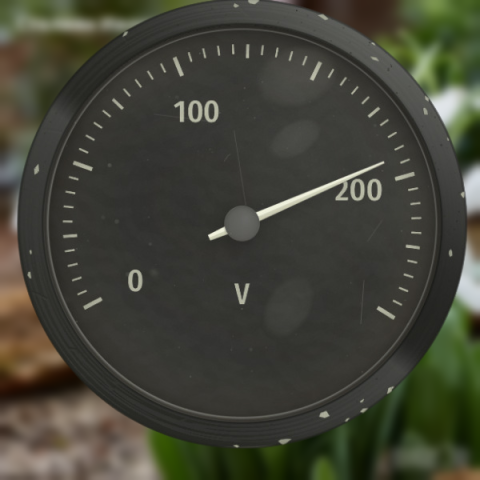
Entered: 192.5 V
